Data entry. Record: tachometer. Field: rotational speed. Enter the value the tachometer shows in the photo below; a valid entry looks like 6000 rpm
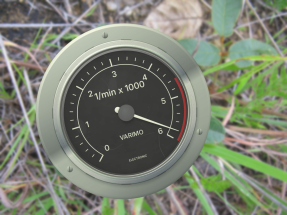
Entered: 5800 rpm
